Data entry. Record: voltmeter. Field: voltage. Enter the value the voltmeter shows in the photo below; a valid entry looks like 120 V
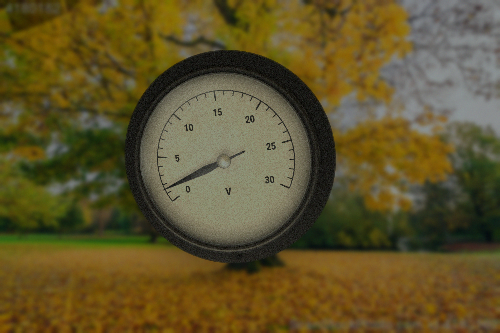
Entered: 1.5 V
